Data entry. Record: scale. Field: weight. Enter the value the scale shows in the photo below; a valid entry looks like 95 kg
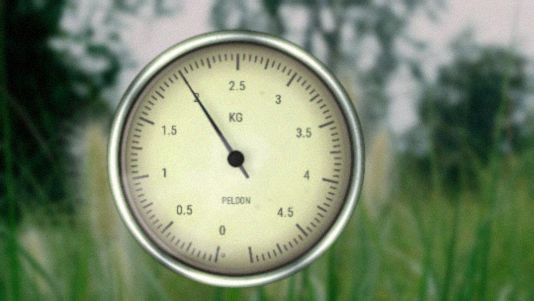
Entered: 2 kg
